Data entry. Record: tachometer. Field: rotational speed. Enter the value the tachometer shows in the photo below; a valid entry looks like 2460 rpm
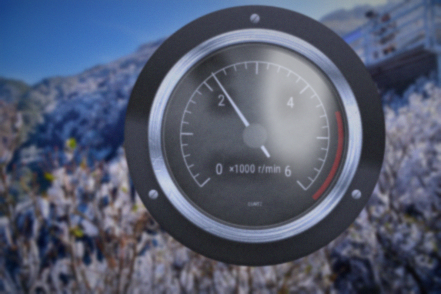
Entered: 2200 rpm
